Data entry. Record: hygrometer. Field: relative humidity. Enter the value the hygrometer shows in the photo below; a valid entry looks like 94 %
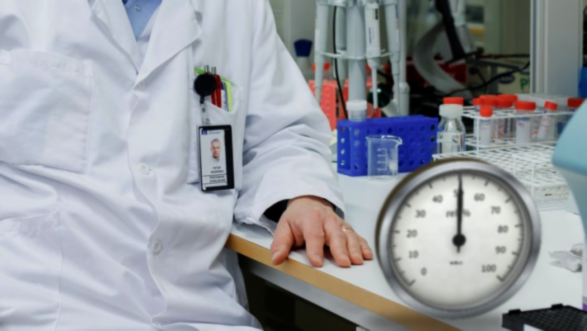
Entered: 50 %
